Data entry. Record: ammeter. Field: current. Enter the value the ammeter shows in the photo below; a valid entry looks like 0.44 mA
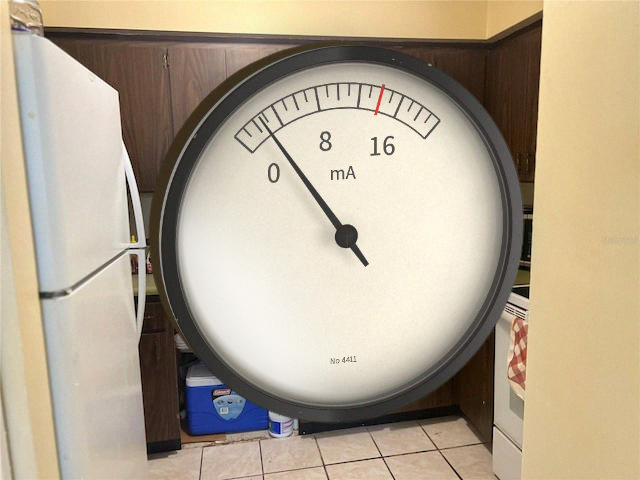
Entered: 2.5 mA
